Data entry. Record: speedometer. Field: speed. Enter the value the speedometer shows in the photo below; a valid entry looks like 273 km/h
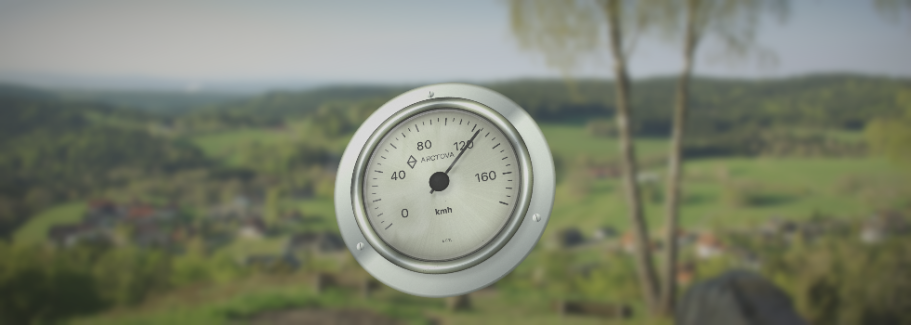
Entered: 125 km/h
